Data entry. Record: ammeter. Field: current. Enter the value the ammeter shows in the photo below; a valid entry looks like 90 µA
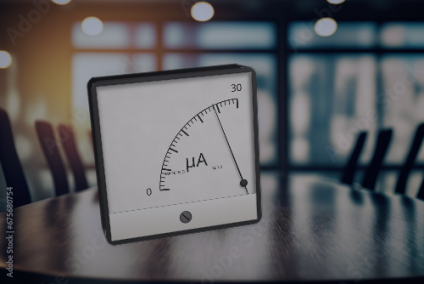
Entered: 24 µA
